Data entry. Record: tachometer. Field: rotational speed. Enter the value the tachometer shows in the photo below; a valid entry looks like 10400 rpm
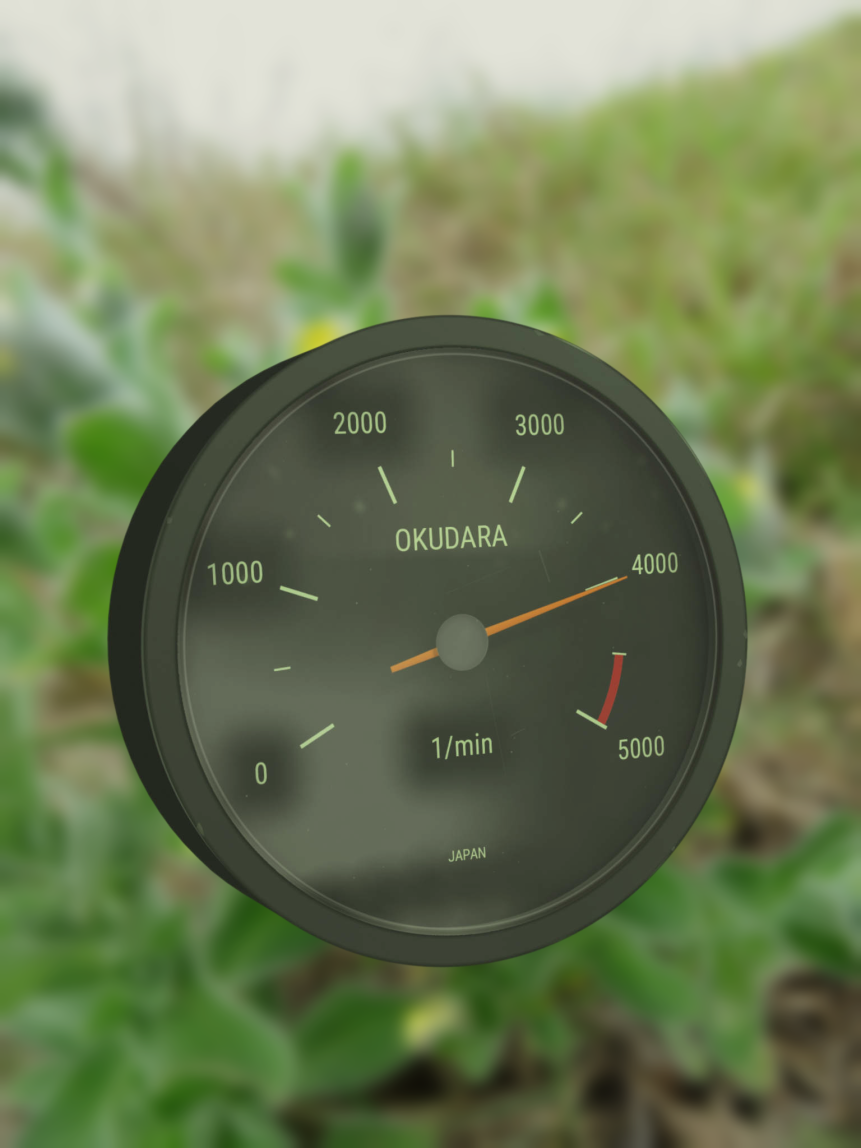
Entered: 4000 rpm
